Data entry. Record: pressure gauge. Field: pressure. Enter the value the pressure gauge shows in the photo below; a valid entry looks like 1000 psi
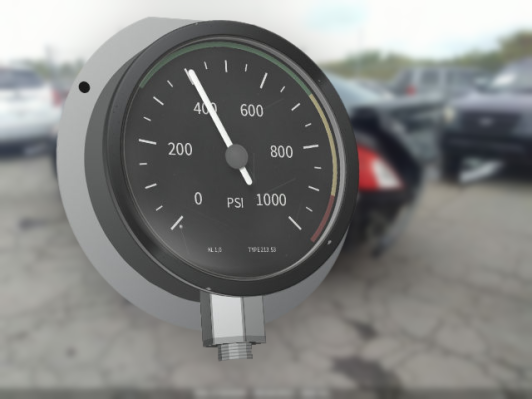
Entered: 400 psi
